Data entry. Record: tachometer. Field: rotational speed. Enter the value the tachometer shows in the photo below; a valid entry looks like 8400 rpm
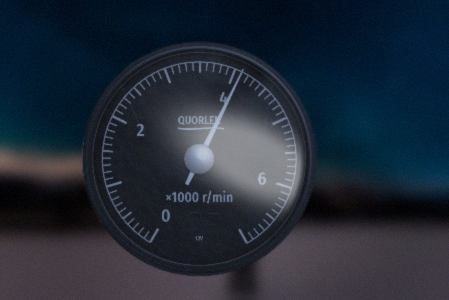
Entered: 4100 rpm
